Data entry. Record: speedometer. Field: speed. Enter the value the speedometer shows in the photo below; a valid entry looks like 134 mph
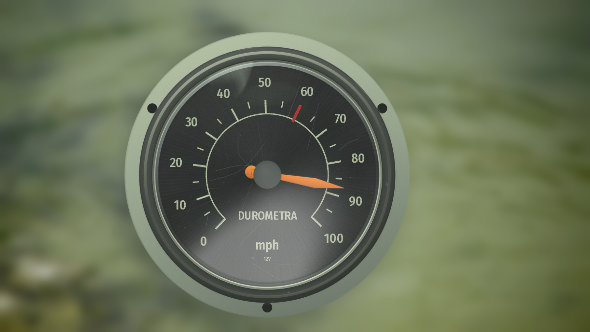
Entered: 87.5 mph
